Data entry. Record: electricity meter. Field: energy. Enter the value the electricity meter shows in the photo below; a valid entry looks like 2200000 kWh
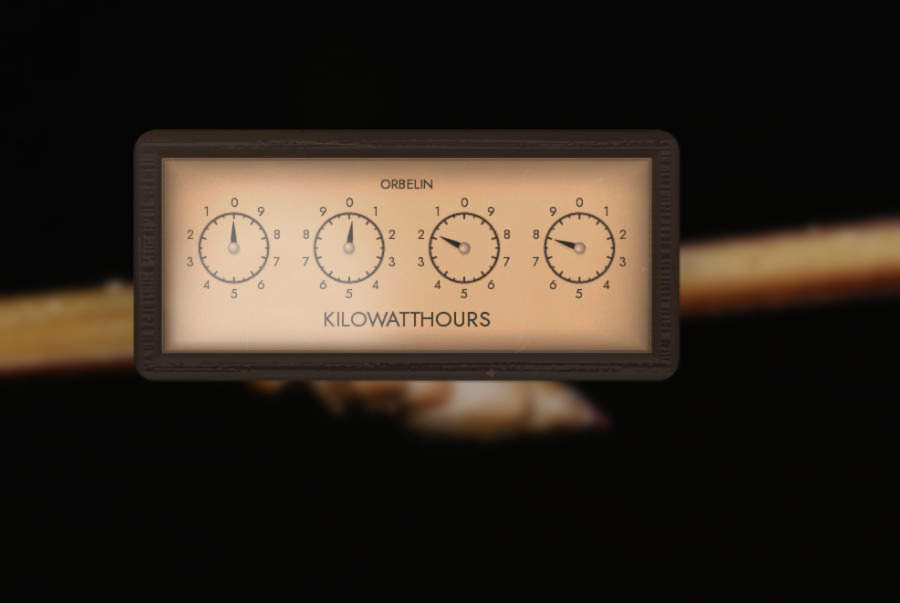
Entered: 18 kWh
